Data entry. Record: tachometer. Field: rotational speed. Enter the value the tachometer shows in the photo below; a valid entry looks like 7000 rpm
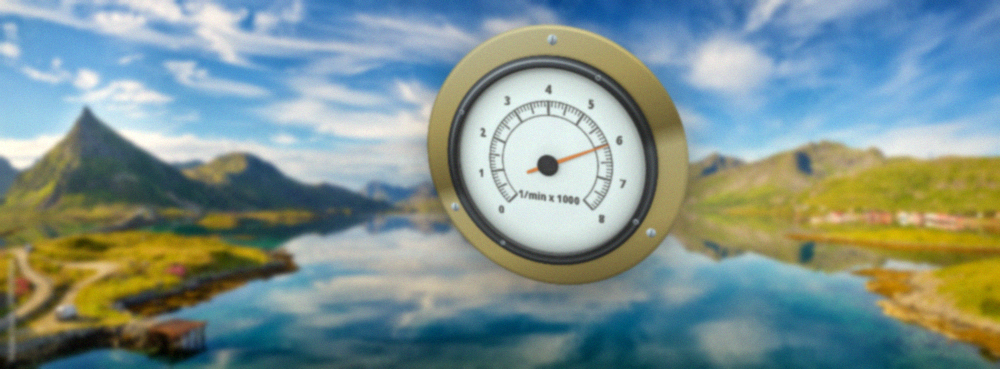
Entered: 6000 rpm
